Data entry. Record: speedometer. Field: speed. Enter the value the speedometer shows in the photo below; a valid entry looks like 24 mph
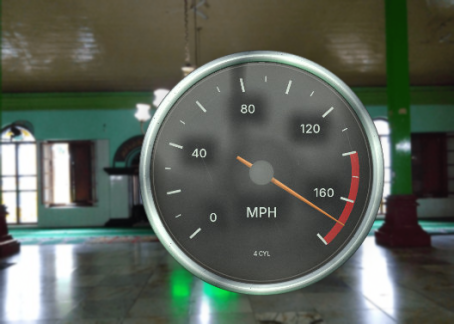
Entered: 170 mph
